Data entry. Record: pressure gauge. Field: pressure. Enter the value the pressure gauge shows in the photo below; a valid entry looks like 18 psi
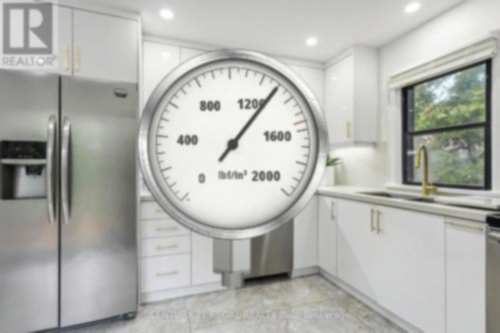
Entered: 1300 psi
